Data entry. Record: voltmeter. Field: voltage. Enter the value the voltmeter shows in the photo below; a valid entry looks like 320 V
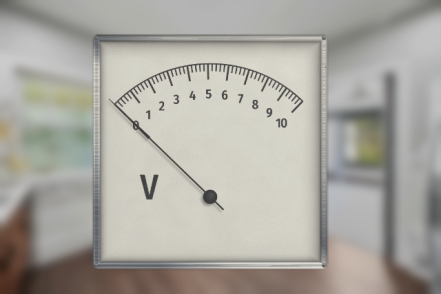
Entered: 0 V
